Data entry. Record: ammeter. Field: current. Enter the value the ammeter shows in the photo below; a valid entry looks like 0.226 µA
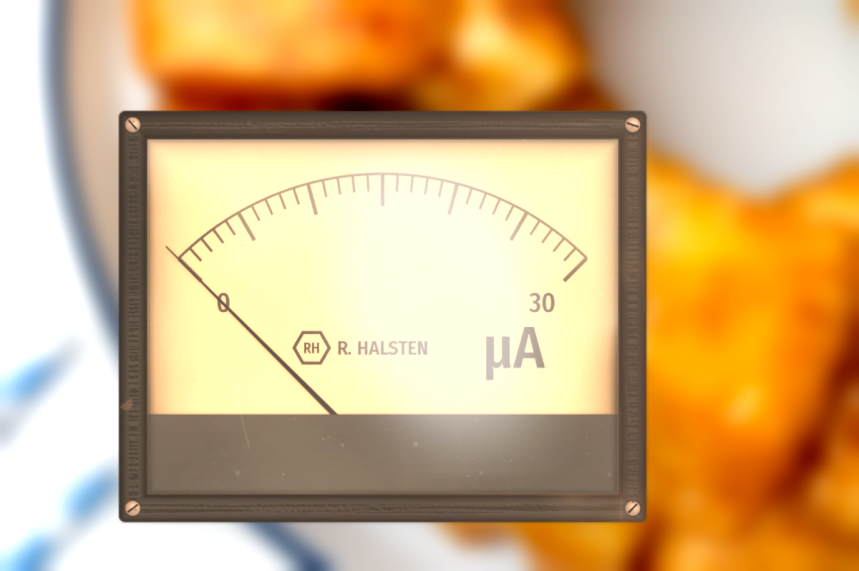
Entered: 0 µA
